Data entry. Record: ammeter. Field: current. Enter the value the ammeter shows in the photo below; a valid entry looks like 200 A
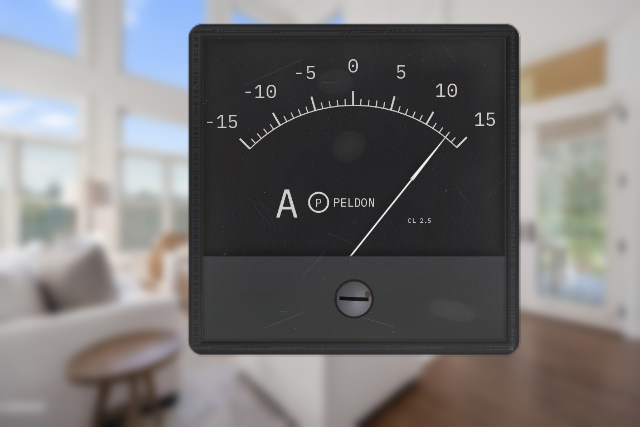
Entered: 13 A
